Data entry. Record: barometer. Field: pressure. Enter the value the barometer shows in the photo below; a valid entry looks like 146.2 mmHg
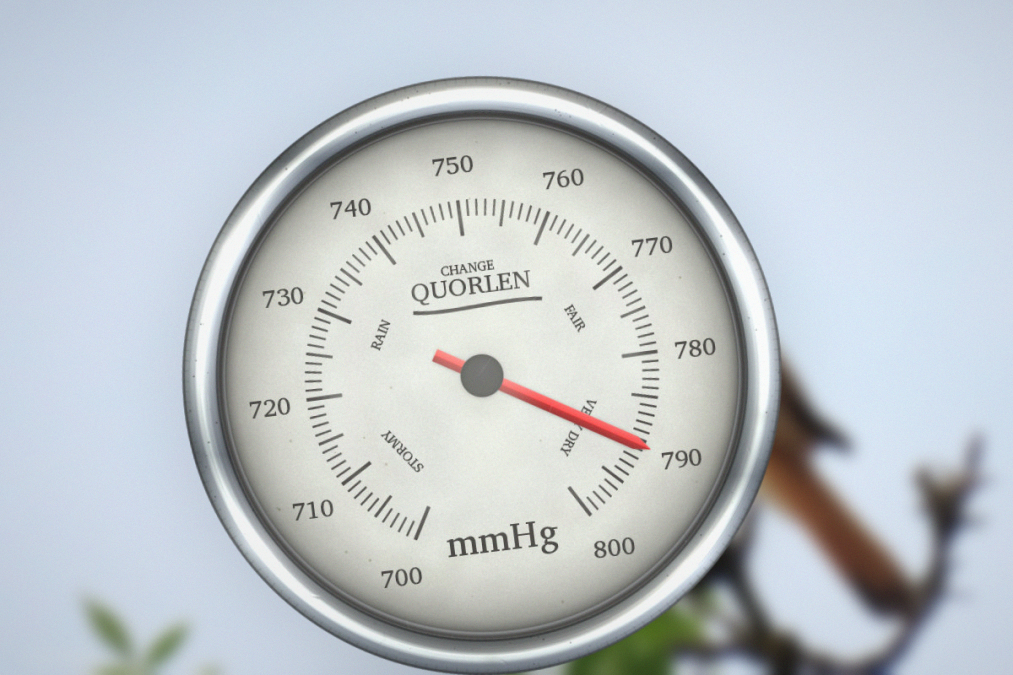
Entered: 790.5 mmHg
